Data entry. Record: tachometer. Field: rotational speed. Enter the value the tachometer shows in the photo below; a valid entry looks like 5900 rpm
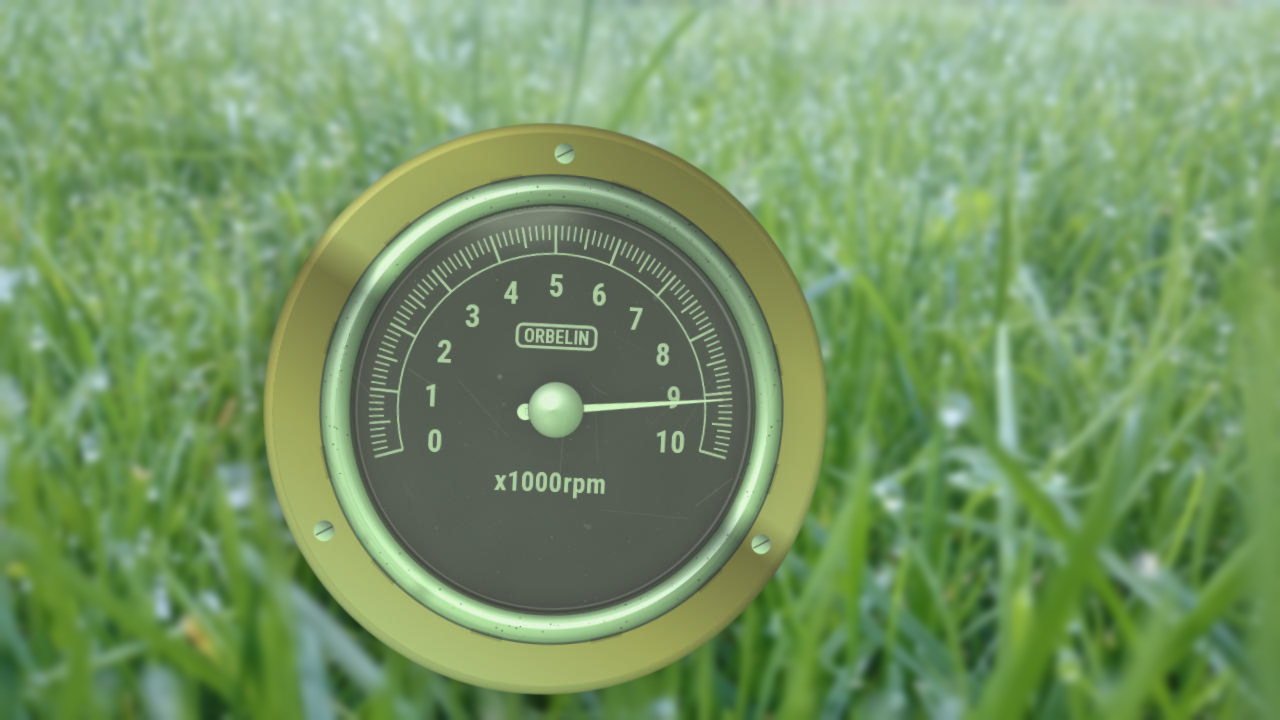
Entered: 9100 rpm
